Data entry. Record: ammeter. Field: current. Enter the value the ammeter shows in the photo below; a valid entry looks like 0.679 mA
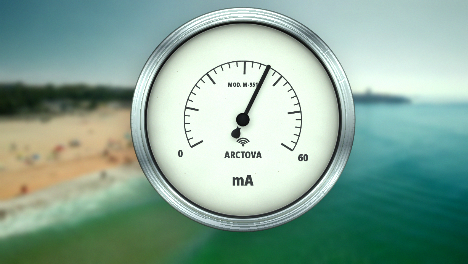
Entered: 36 mA
